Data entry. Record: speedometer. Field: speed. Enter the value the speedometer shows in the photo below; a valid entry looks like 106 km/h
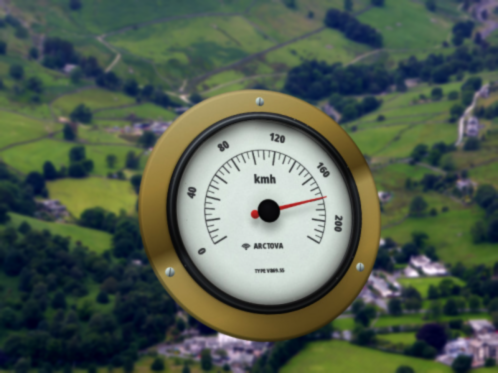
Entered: 180 km/h
